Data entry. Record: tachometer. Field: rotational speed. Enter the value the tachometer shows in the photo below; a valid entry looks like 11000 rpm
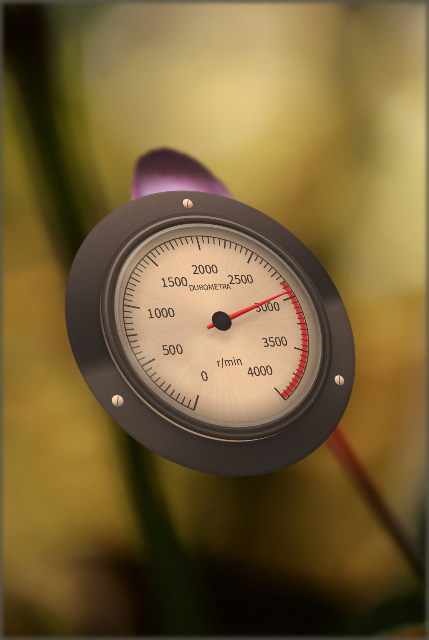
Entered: 2950 rpm
